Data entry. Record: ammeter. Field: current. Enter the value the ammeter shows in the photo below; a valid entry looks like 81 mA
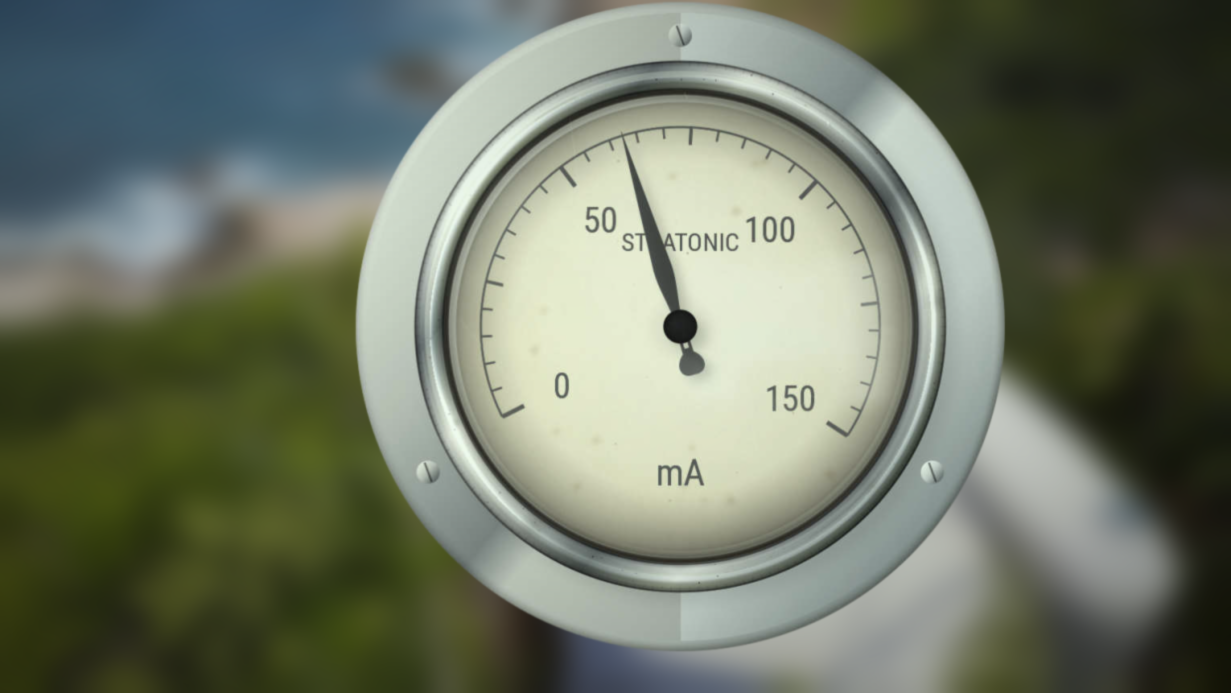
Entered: 62.5 mA
